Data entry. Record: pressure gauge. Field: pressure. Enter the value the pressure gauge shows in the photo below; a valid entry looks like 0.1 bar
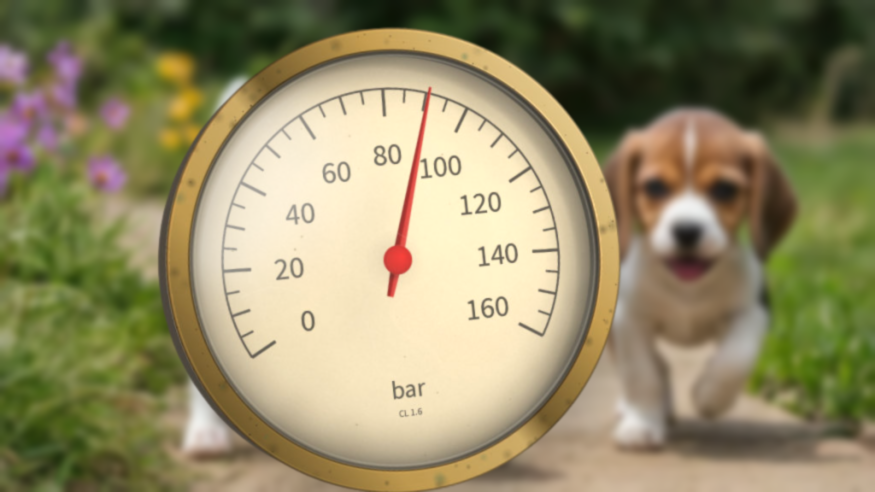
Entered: 90 bar
